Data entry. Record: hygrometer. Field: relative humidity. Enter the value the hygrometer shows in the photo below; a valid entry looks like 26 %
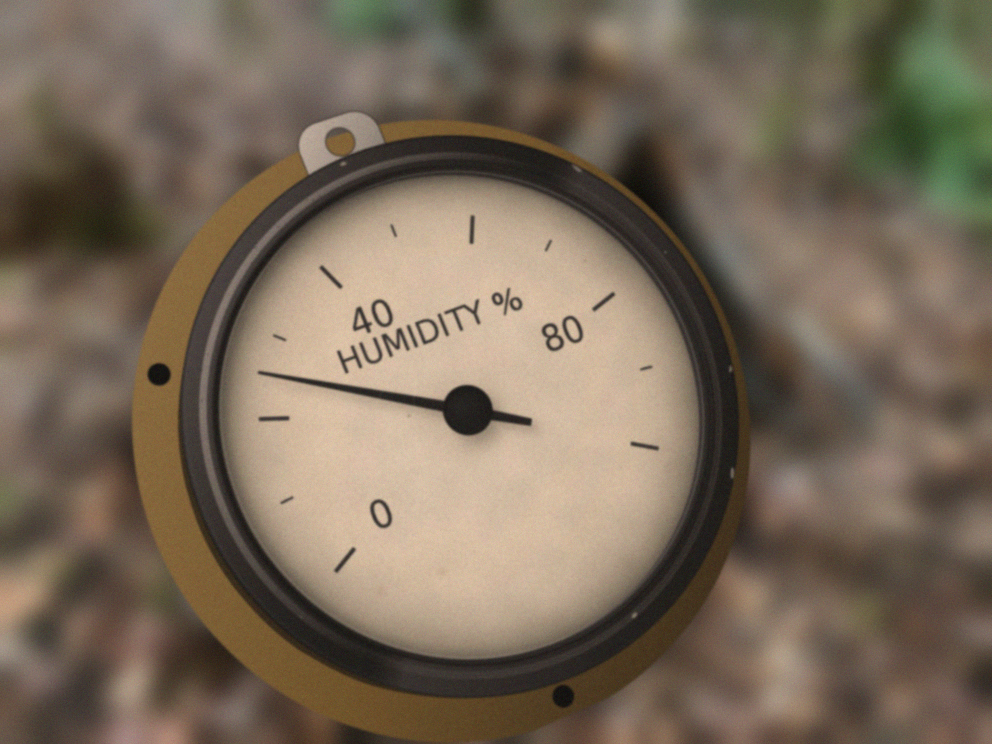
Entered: 25 %
